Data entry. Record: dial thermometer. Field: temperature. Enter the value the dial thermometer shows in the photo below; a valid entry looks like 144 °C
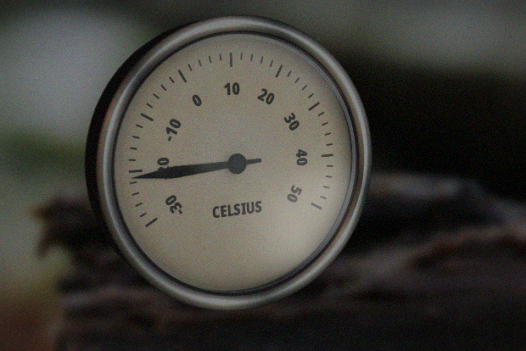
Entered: -21 °C
